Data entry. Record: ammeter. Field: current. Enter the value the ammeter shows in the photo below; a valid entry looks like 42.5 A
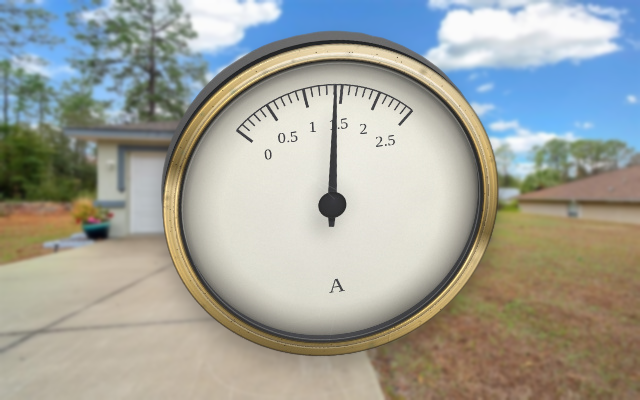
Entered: 1.4 A
